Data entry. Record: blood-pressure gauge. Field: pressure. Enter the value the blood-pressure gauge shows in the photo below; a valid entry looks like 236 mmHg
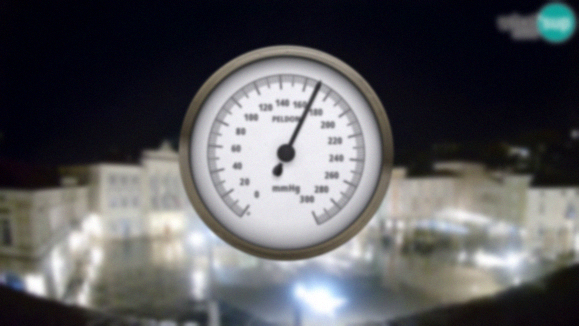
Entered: 170 mmHg
